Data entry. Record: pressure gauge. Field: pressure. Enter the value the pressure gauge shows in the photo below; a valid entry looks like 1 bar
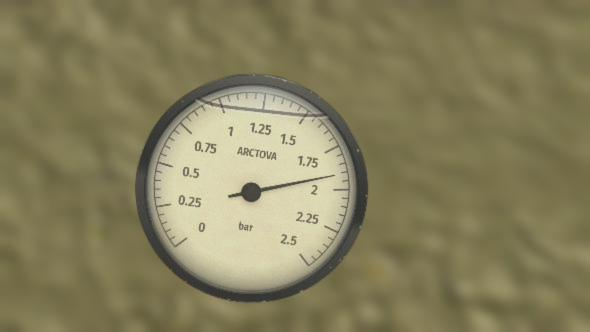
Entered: 1.9 bar
